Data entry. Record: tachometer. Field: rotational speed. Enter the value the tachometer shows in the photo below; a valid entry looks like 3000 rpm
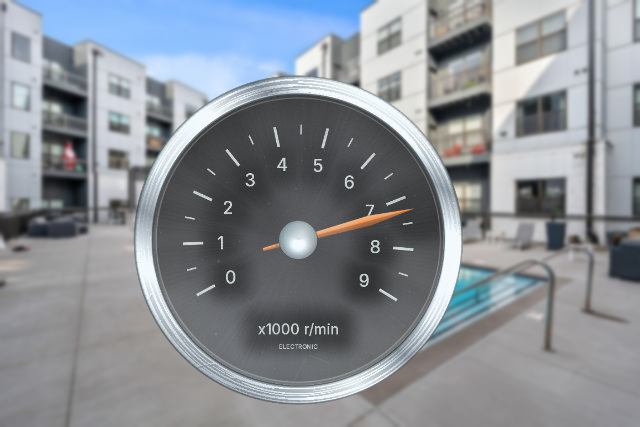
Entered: 7250 rpm
